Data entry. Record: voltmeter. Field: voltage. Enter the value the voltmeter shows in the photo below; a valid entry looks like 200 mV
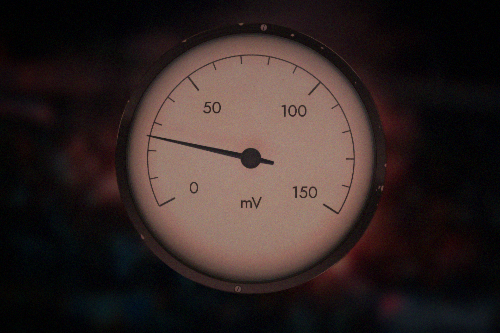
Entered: 25 mV
